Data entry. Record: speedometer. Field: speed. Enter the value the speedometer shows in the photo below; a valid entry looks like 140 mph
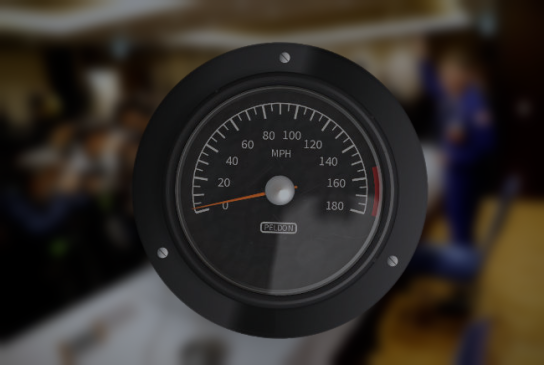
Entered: 2.5 mph
